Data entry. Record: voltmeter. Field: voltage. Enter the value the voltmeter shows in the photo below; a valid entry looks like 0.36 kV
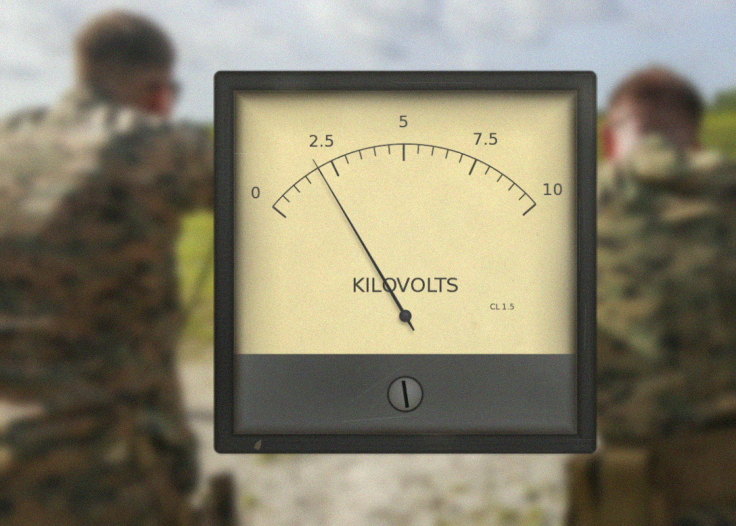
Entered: 2 kV
